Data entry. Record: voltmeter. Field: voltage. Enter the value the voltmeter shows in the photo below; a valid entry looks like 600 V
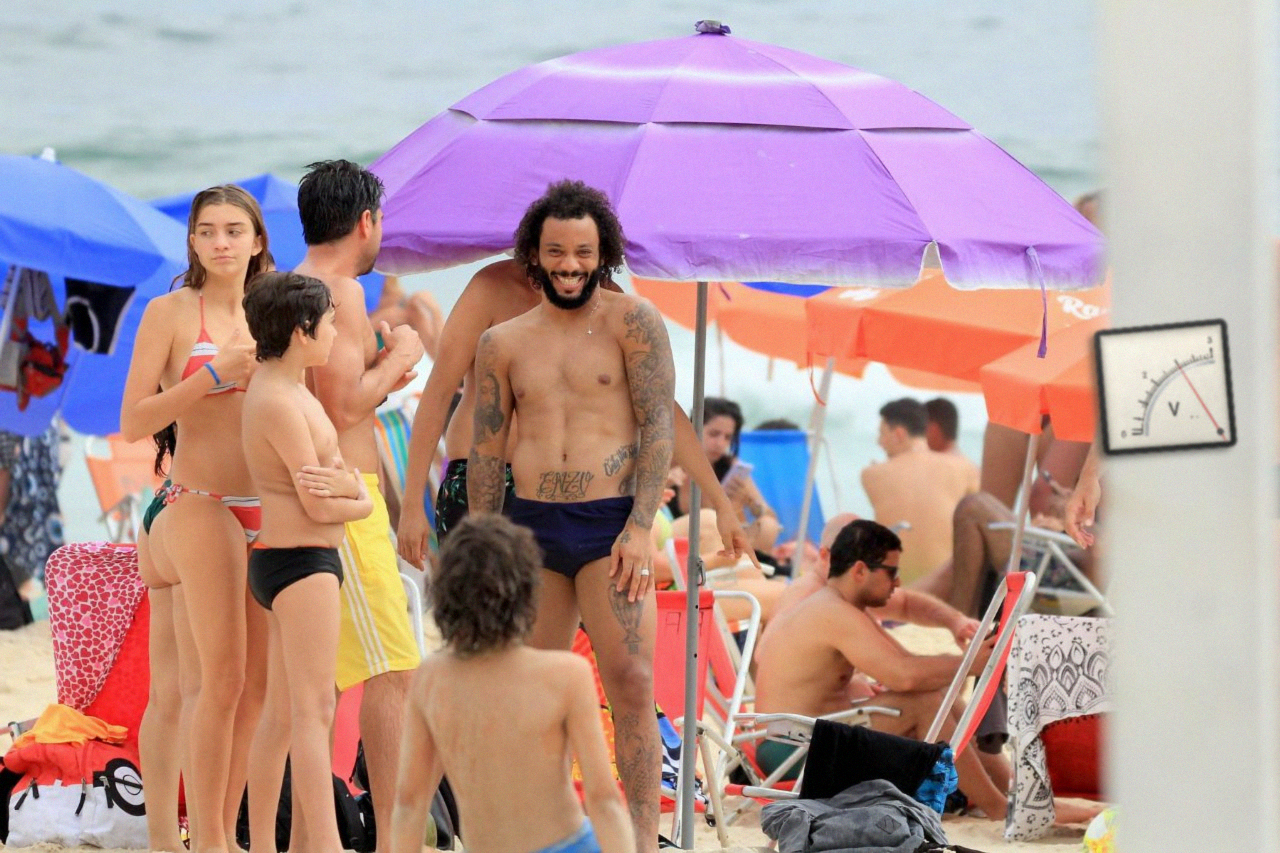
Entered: 2.5 V
